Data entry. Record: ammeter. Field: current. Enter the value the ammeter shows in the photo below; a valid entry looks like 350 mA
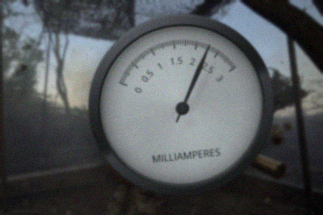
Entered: 2.25 mA
